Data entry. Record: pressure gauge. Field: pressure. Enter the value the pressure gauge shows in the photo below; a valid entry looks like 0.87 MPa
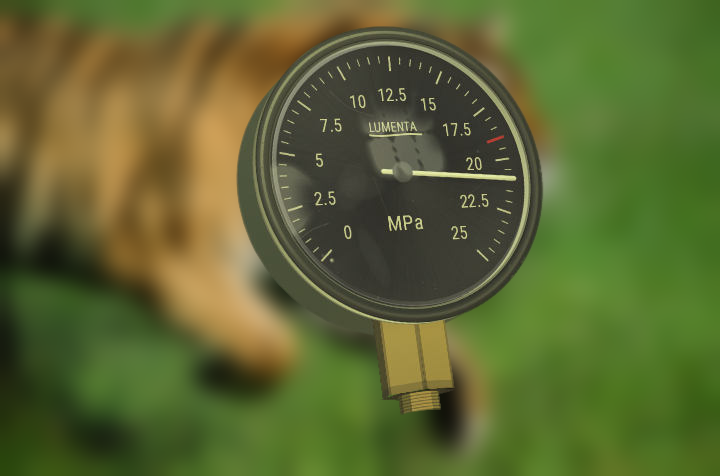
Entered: 21 MPa
